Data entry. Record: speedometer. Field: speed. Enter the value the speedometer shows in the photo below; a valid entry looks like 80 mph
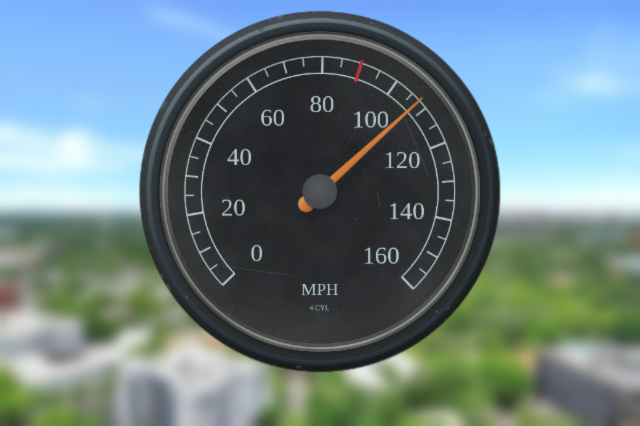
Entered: 107.5 mph
